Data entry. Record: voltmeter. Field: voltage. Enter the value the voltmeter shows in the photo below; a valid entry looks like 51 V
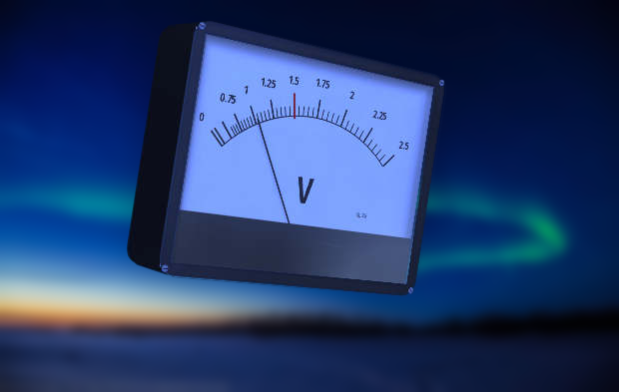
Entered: 1 V
